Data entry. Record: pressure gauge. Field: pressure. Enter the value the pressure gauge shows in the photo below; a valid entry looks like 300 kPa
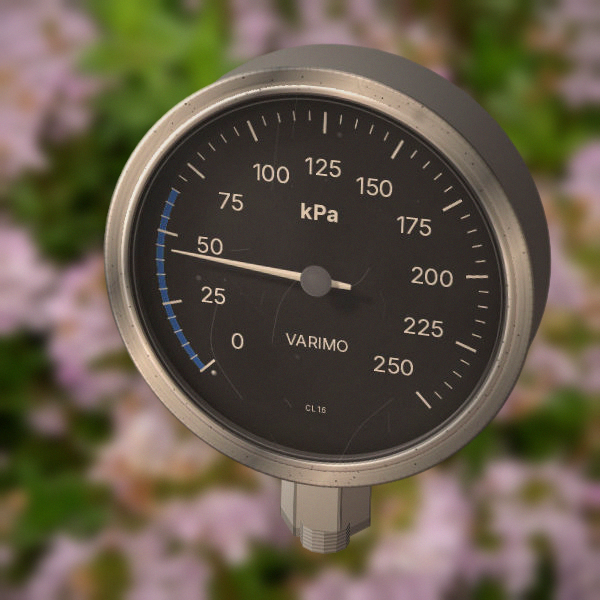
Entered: 45 kPa
